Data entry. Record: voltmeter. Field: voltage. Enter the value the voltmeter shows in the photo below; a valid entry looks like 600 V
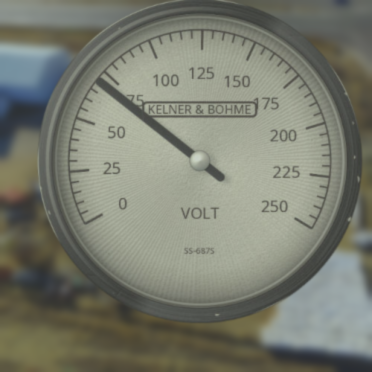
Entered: 70 V
